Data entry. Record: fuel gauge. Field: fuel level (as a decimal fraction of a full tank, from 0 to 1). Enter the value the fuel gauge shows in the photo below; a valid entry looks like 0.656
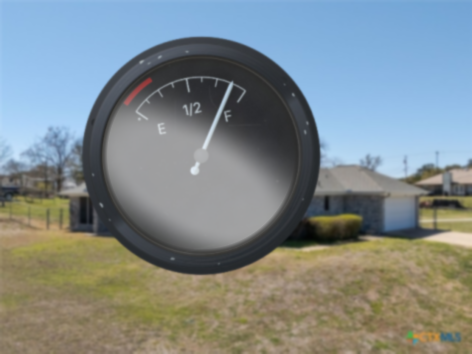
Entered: 0.875
